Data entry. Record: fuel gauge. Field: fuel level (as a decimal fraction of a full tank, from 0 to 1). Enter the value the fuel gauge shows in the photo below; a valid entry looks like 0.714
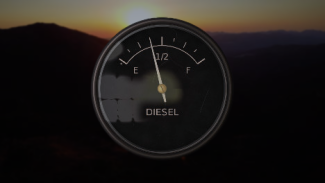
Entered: 0.375
